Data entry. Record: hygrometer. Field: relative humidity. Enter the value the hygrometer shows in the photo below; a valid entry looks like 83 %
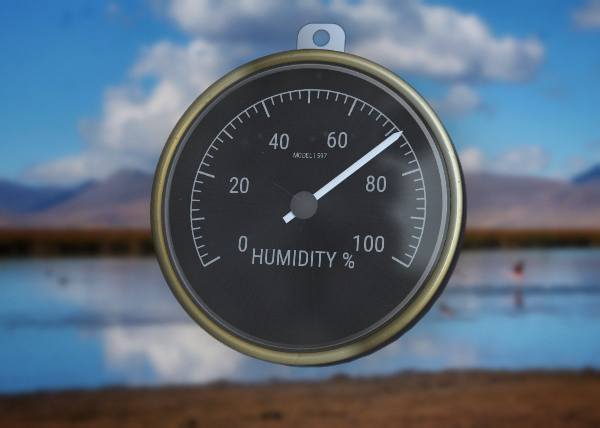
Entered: 72 %
